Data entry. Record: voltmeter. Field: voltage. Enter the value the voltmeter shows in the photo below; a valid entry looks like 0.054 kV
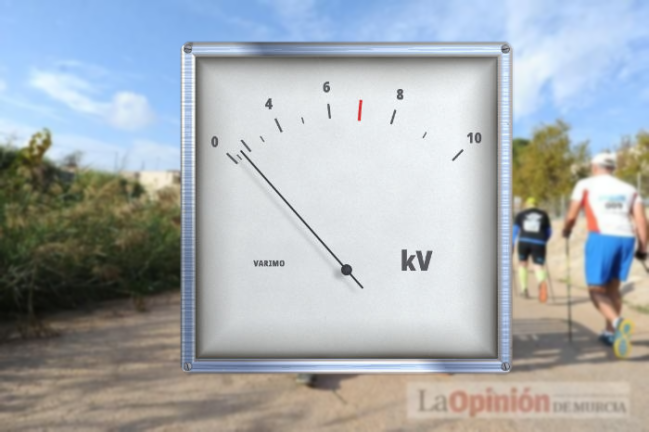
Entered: 1.5 kV
